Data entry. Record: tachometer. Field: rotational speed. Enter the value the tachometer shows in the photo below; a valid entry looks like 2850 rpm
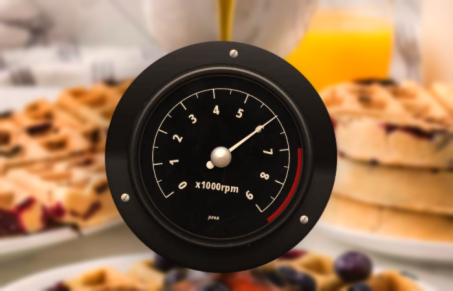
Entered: 6000 rpm
